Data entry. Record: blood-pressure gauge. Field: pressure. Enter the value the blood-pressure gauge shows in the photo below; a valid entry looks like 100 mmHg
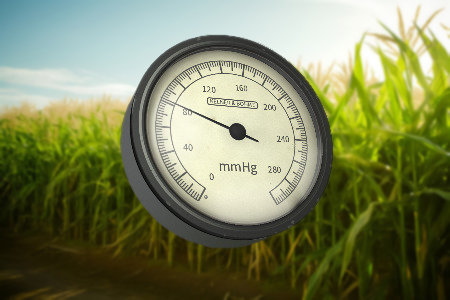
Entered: 80 mmHg
